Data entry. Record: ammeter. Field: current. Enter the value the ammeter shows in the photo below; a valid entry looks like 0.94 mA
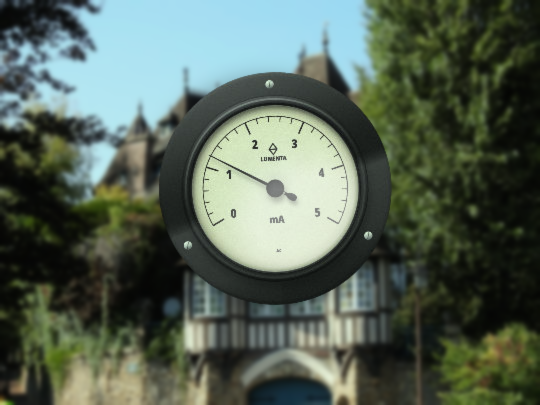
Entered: 1.2 mA
